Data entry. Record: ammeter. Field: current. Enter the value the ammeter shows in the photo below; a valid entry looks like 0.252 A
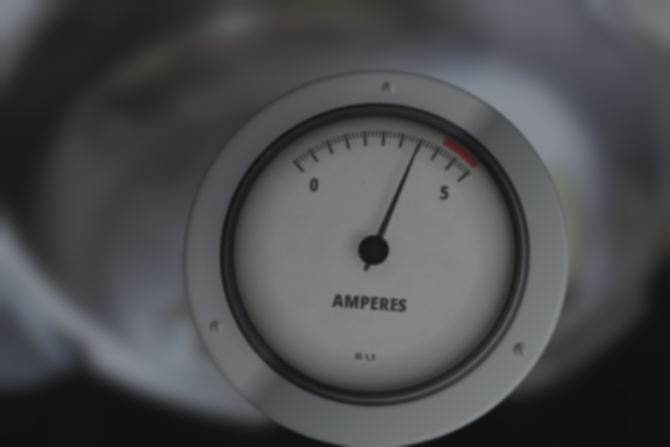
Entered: 3.5 A
